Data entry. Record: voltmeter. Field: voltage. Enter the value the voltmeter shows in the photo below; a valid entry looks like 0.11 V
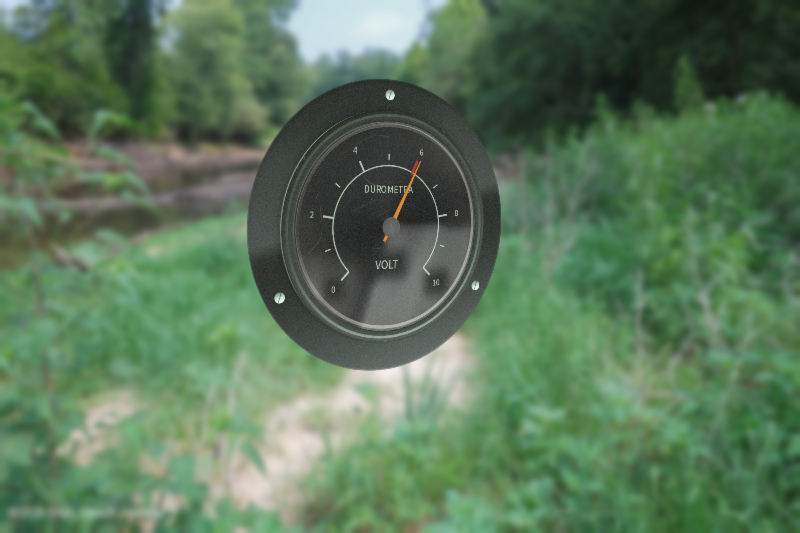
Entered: 6 V
